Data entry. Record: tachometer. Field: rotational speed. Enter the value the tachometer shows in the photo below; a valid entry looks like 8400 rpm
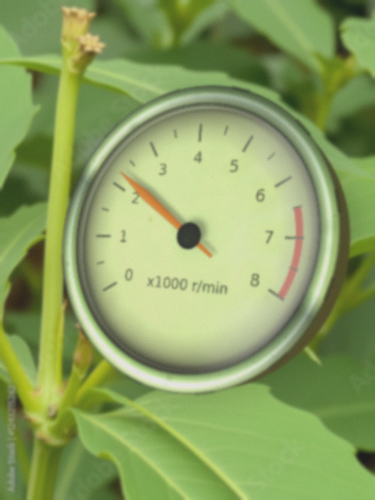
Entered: 2250 rpm
